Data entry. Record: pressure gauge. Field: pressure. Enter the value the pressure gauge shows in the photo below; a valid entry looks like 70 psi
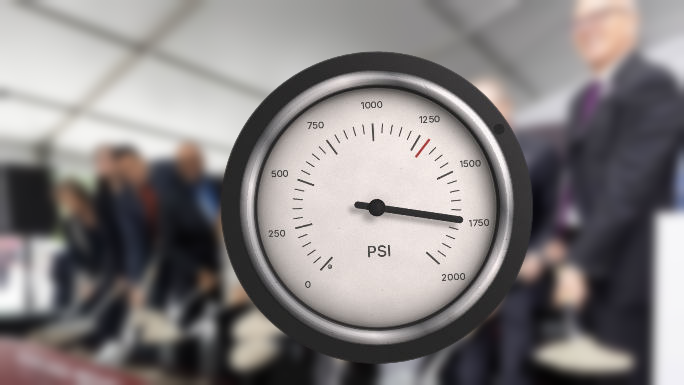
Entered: 1750 psi
